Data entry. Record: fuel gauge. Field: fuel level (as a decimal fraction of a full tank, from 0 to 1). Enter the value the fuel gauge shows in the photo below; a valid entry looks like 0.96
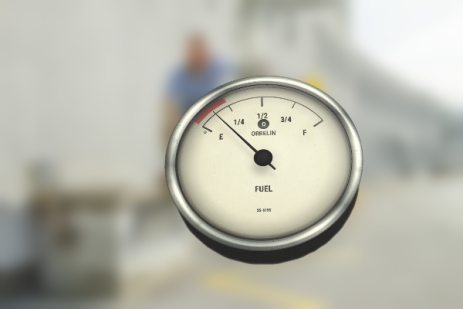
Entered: 0.125
